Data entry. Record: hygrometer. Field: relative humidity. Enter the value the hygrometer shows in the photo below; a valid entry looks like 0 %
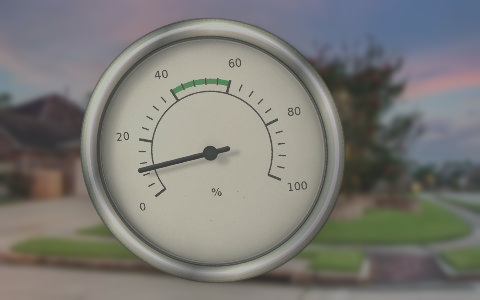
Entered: 10 %
